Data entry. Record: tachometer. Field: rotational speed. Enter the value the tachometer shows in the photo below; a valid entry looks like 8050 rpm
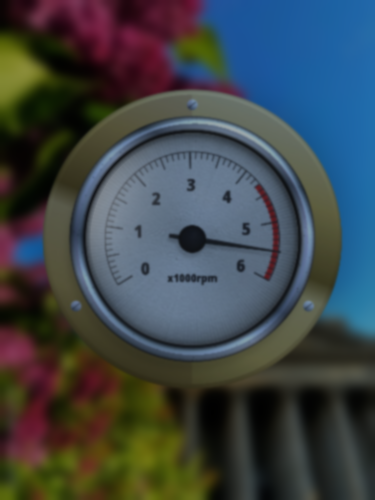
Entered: 5500 rpm
